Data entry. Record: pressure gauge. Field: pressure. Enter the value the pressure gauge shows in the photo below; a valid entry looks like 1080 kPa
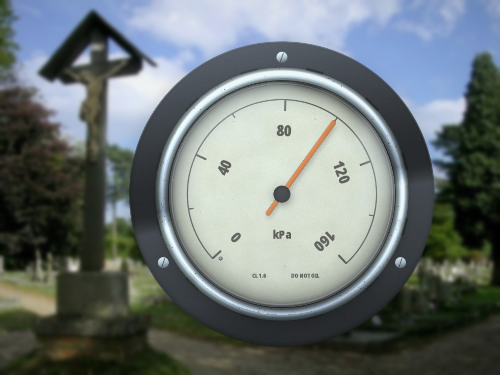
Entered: 100 kPa
